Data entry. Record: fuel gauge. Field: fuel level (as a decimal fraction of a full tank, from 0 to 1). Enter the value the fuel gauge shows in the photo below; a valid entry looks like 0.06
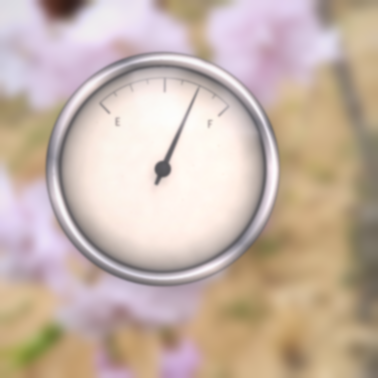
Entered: 0.75
